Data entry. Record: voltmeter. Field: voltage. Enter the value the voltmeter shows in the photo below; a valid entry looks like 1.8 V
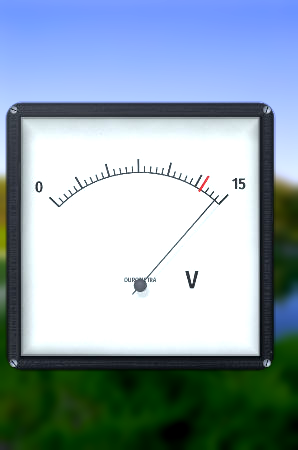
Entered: 14.5 V
